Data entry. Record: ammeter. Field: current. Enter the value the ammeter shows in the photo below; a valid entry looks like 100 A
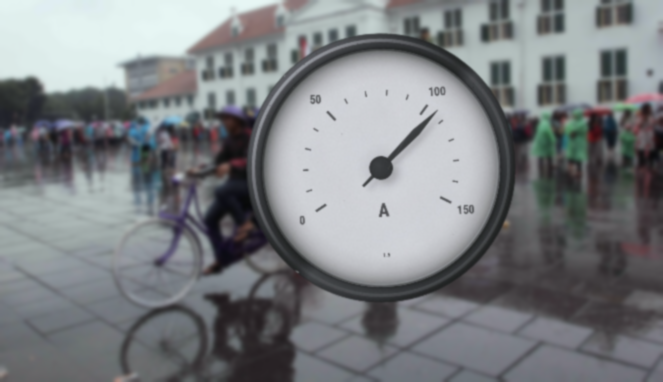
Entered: 105 A
